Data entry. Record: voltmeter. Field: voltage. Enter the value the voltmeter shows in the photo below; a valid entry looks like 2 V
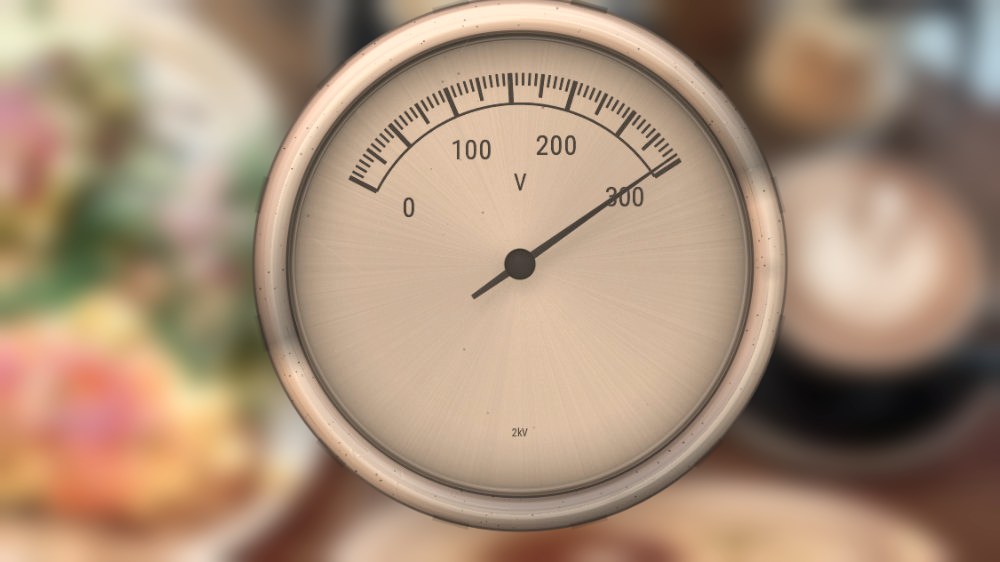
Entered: 295 V
